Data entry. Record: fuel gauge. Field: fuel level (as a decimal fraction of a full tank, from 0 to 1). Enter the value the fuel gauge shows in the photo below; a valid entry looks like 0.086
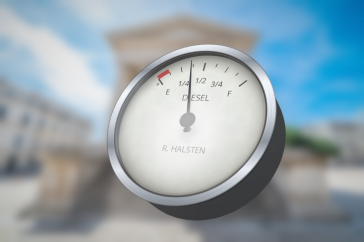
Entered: 0.375
